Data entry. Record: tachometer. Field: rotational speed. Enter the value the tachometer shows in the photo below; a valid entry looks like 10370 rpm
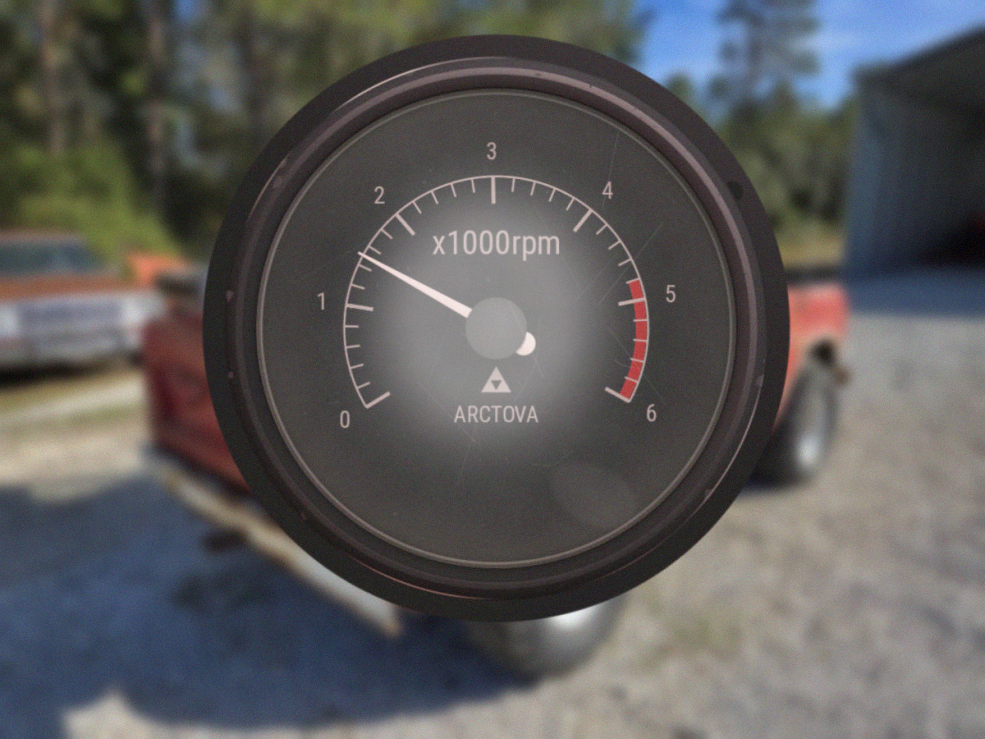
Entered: 1500 rpm
